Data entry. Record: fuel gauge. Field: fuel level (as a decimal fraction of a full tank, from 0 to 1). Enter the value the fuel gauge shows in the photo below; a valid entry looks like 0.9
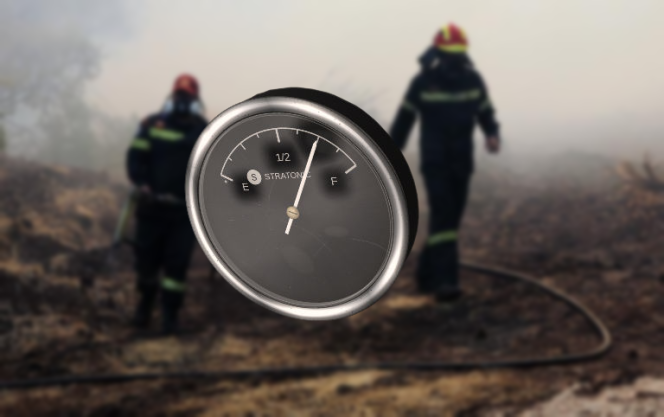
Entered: 0.75
